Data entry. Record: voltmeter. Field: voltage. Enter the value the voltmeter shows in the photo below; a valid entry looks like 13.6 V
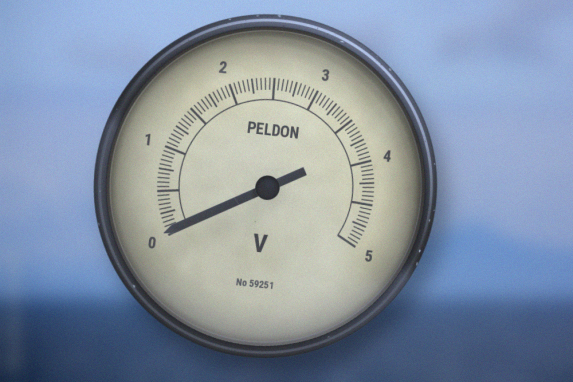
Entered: 0.05 V
